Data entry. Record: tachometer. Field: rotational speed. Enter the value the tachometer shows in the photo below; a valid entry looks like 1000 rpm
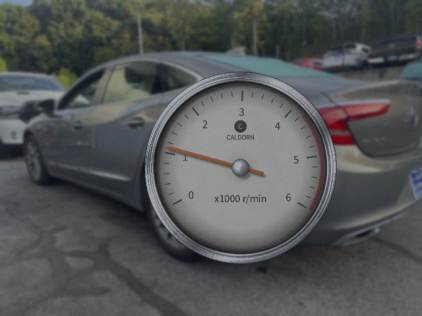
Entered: 1100 rpm
